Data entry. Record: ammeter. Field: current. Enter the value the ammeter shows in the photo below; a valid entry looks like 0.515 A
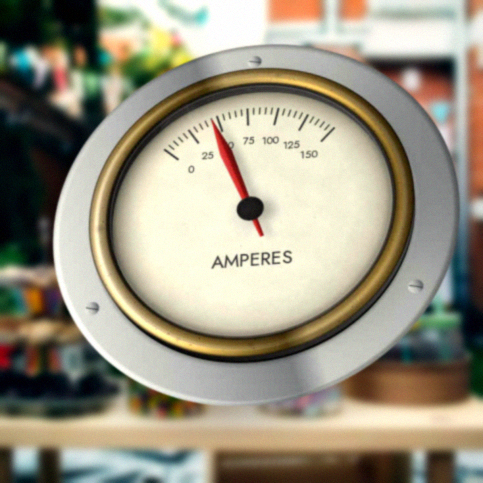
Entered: 45 A
